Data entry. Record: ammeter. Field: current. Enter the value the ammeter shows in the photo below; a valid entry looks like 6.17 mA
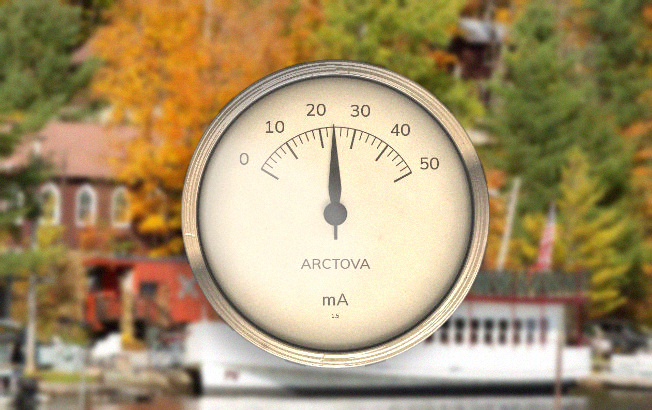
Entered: 24 mA
